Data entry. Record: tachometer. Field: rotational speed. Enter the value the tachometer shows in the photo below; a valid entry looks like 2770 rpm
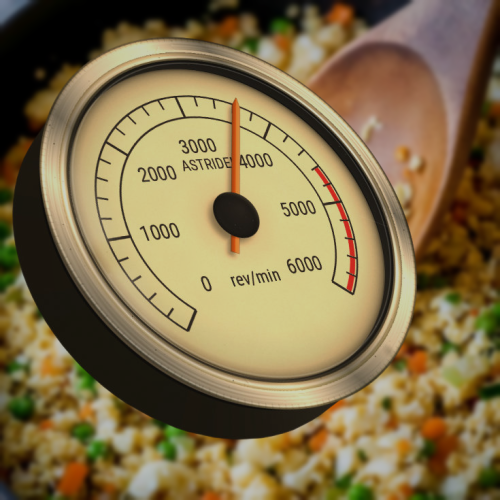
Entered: 3600 rpm
